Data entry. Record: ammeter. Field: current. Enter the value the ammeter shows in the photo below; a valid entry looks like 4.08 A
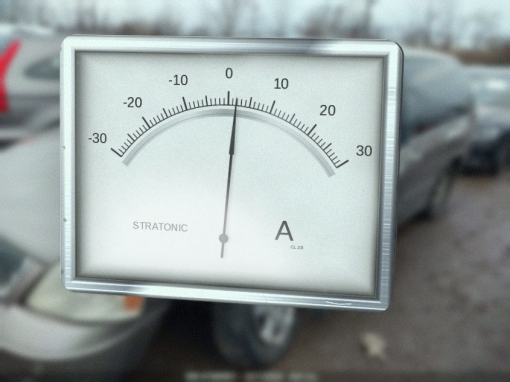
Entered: 2 A
